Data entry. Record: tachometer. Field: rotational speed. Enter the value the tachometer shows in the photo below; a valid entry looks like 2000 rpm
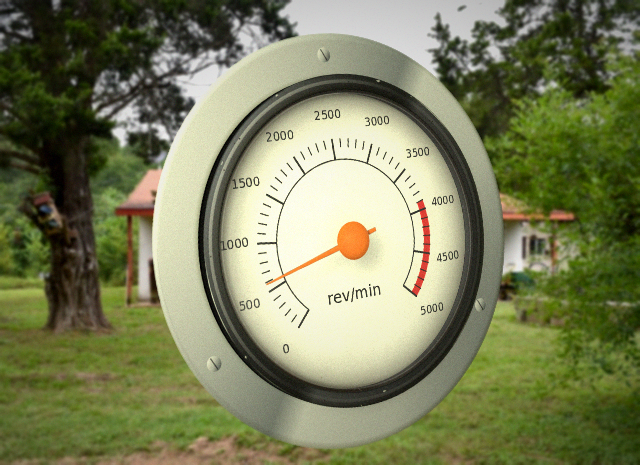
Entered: 600 rpm
